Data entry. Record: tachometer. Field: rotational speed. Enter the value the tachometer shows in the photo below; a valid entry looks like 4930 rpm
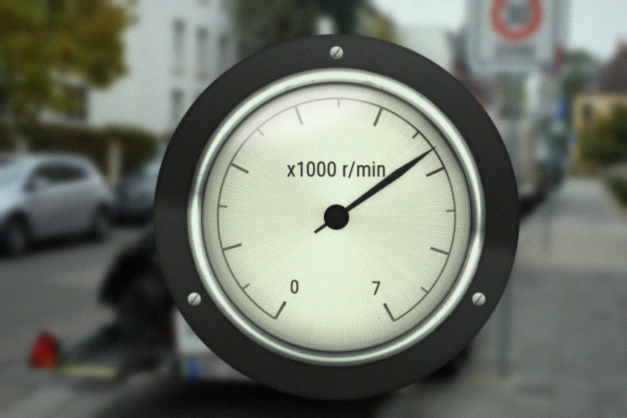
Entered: 4750 rpm
